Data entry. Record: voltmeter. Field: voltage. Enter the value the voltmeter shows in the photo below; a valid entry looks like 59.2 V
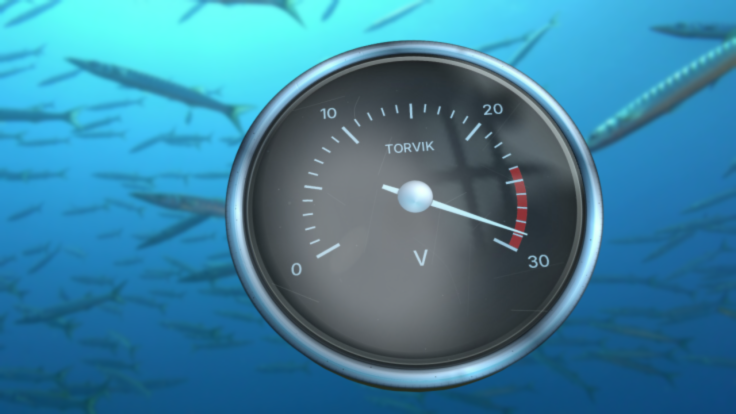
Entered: 29 V
